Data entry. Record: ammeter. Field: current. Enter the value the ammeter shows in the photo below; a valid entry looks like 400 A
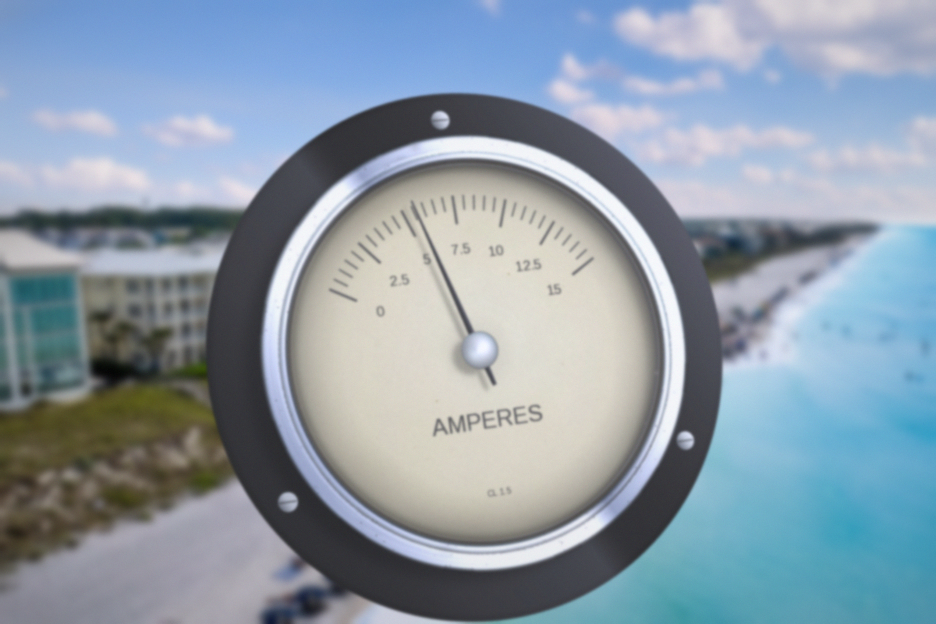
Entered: 5.5 A
